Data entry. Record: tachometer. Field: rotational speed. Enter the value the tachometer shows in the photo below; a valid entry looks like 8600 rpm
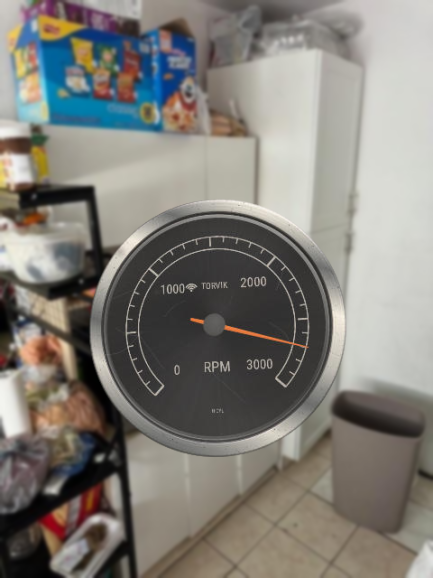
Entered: 2700 rpm
